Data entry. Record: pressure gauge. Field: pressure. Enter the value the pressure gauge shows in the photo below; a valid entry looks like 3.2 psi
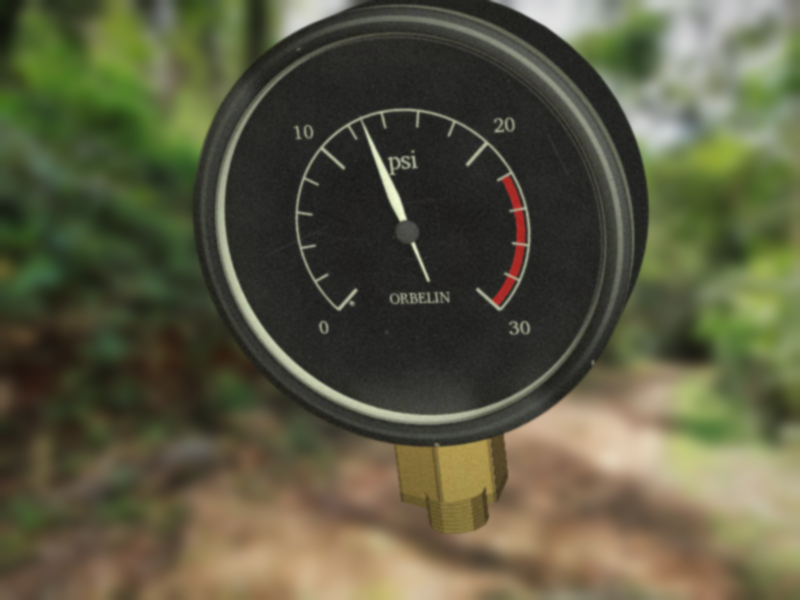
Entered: 13 psi
